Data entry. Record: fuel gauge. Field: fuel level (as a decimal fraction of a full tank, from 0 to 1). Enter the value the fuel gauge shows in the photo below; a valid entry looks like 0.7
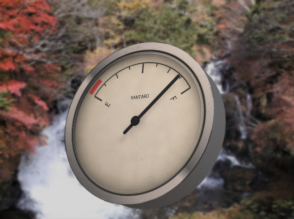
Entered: 0.875
